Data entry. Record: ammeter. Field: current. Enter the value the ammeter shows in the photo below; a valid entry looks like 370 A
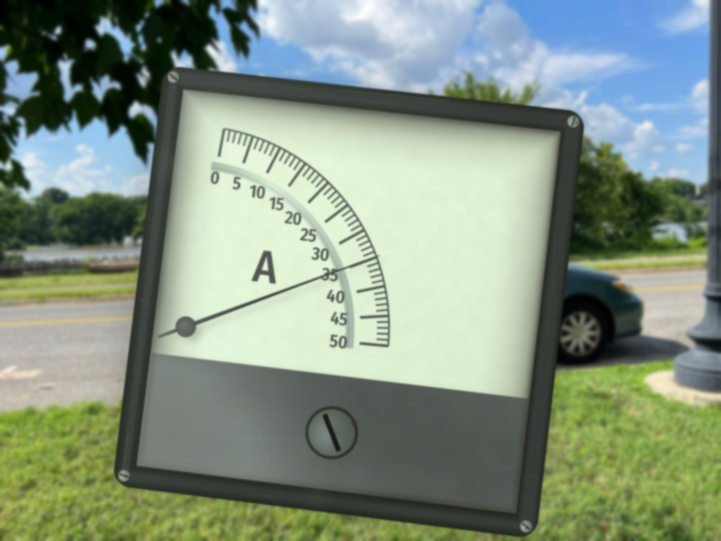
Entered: 35 A
